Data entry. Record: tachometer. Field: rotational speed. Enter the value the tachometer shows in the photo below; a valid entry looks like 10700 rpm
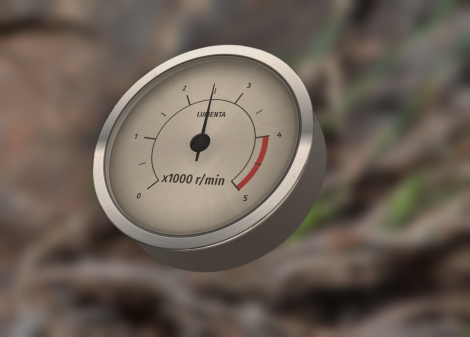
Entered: 2500 rpm
